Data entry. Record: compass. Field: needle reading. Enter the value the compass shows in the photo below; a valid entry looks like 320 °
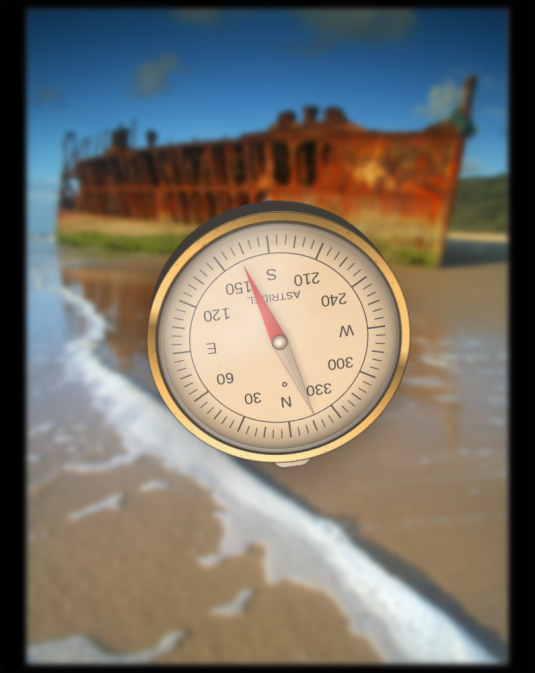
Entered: 162.5 °
